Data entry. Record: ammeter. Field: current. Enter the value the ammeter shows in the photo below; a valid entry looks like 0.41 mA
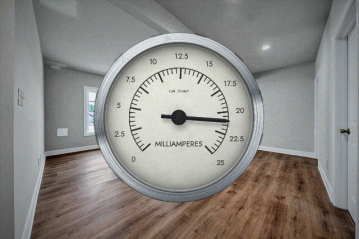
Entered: 21 mA
